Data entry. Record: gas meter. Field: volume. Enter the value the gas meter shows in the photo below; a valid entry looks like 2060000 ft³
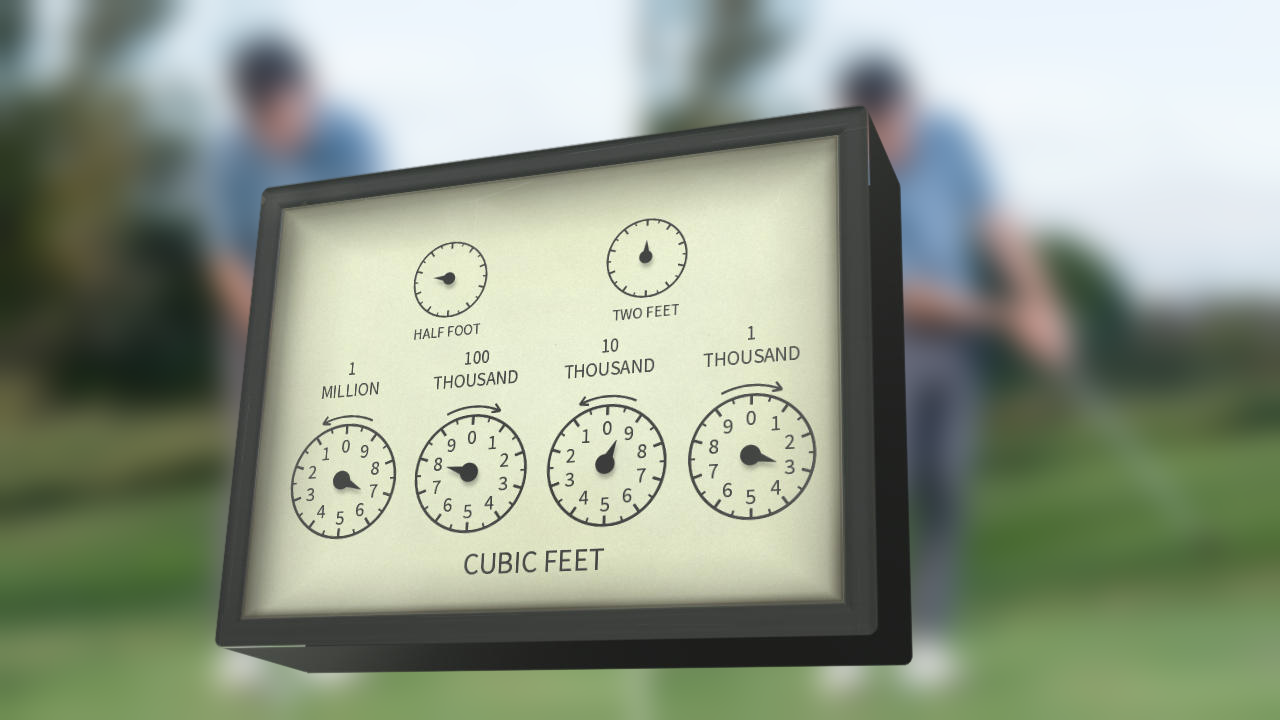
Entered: 679300 ft³
